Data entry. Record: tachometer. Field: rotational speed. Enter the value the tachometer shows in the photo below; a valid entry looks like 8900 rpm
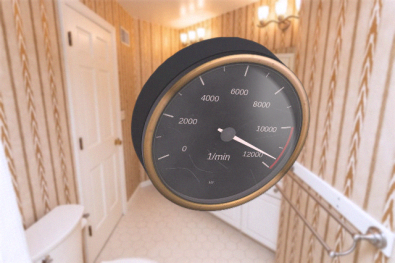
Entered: 11500 rpm
